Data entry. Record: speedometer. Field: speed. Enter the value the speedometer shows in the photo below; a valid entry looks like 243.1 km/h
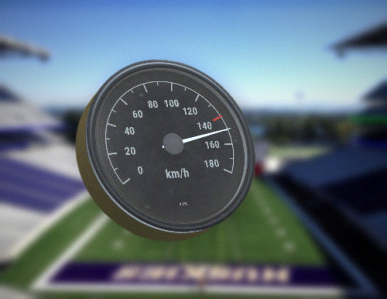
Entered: 150 km/h
